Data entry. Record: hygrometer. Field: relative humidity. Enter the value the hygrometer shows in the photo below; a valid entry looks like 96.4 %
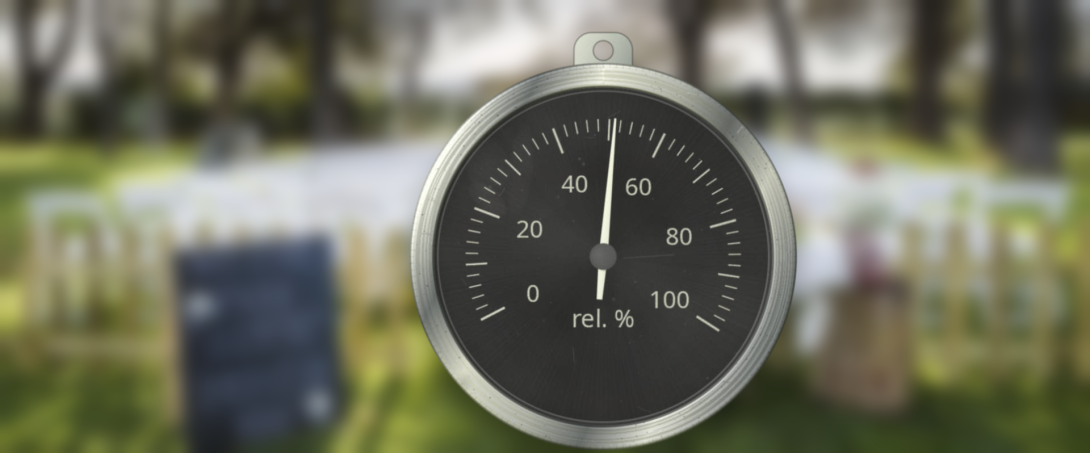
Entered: 51 %
